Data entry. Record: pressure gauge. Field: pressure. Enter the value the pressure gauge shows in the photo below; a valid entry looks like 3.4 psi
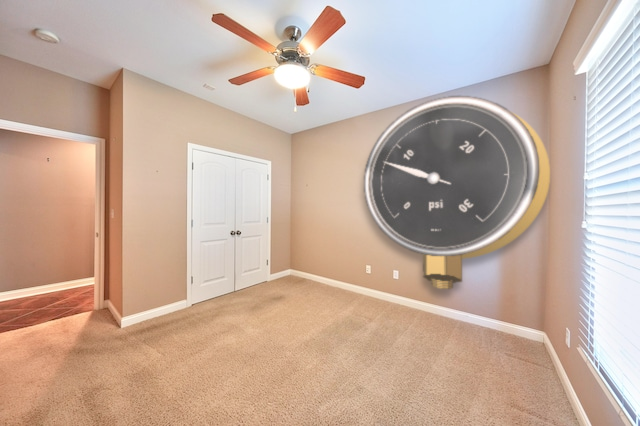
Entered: 7.5 psi
